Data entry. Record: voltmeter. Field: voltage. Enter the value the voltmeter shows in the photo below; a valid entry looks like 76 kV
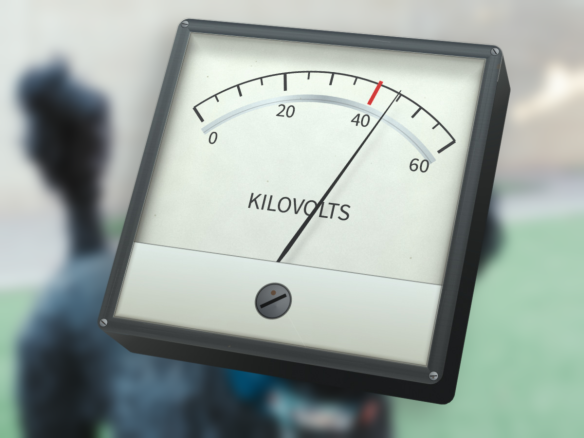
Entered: 45 kV
